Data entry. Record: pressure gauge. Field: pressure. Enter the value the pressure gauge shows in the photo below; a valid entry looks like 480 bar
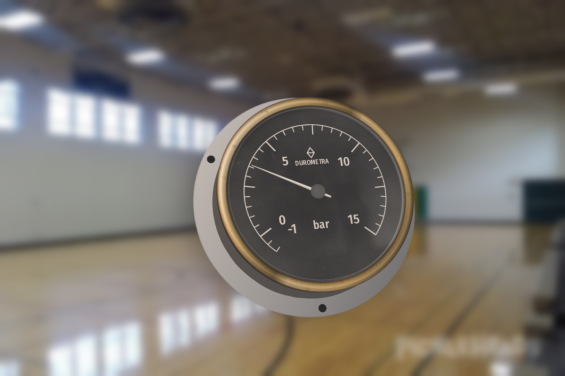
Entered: 3.5 bar
